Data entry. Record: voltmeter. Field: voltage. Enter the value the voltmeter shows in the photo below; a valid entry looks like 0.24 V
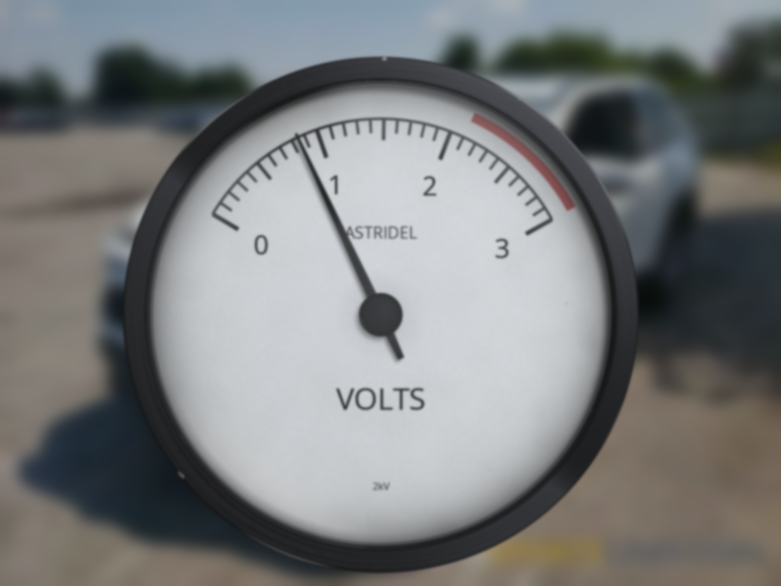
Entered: 0.85 V
